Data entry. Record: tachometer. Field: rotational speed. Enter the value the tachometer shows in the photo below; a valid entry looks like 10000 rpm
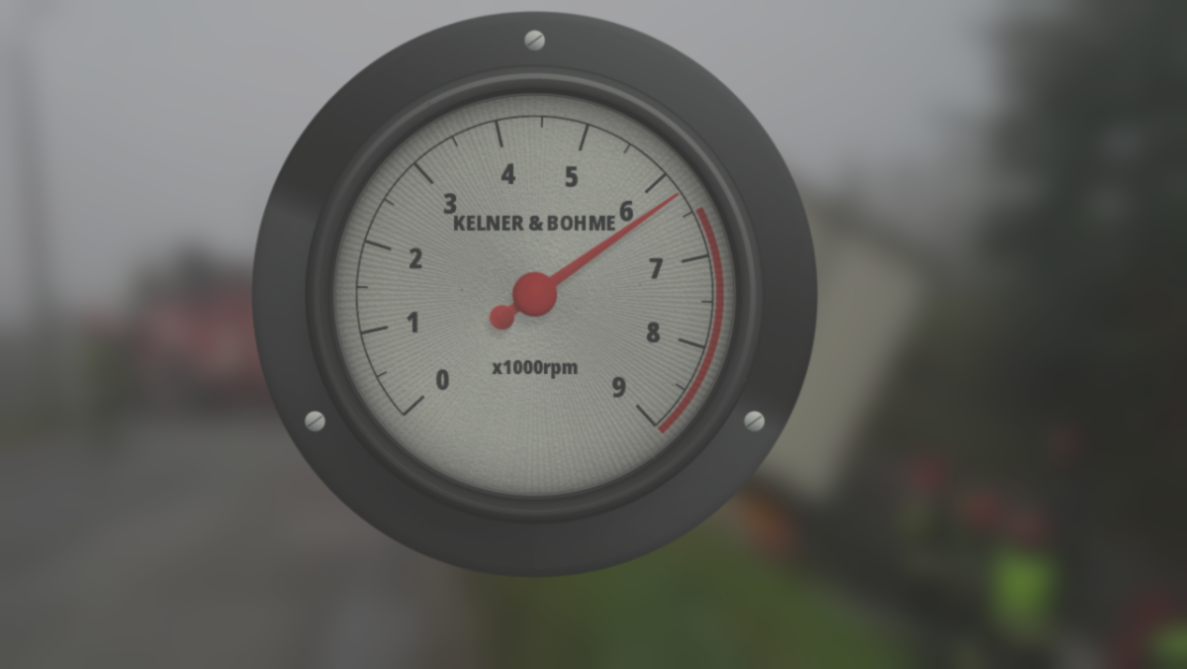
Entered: 6250 rpm
